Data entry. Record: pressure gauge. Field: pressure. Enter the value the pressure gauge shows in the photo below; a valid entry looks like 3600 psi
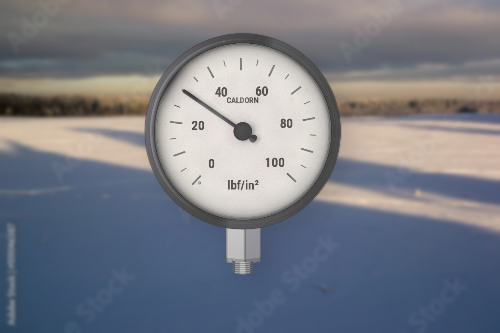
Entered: 30 psi
